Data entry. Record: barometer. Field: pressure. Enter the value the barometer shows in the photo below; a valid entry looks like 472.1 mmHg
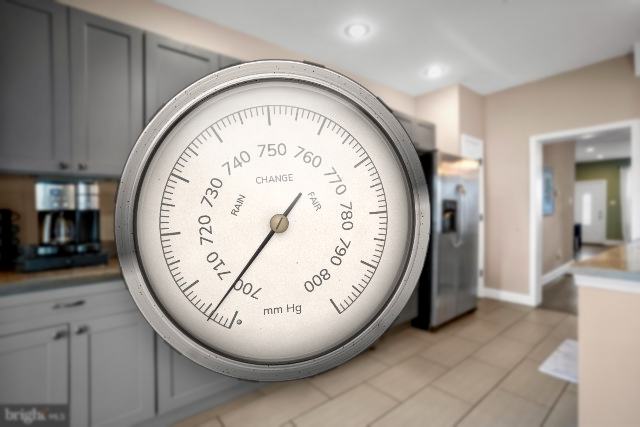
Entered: 704 mmHg
